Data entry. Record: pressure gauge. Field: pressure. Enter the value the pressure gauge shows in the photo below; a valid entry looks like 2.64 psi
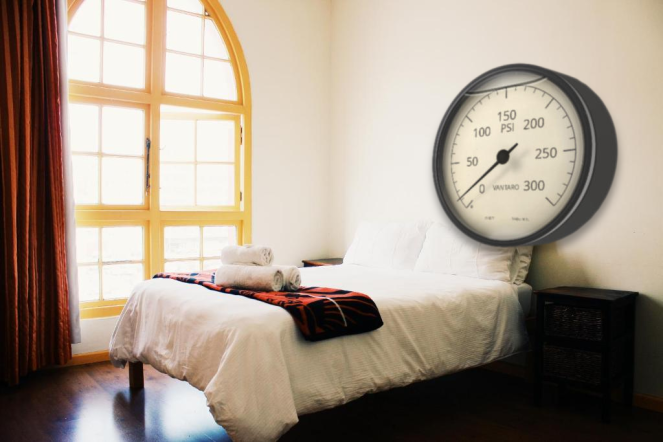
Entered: 10 psi
